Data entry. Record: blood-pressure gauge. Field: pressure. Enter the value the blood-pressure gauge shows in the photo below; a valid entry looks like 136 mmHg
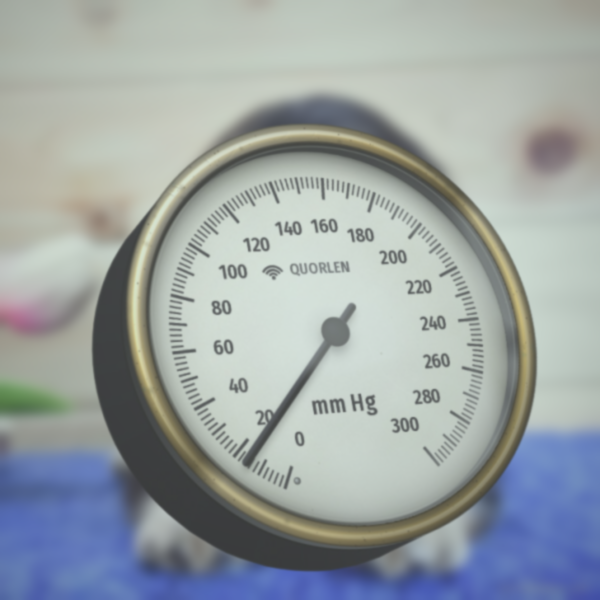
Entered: 16 mmHg
